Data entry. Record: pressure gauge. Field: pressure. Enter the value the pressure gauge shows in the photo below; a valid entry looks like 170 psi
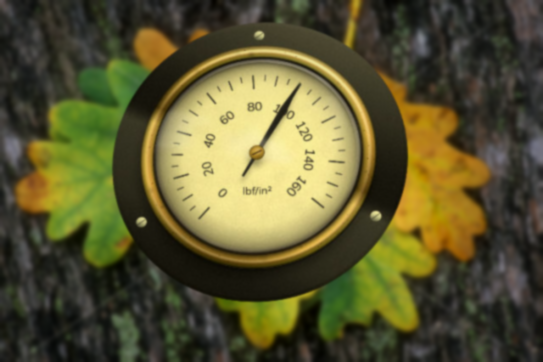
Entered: 100 psi
